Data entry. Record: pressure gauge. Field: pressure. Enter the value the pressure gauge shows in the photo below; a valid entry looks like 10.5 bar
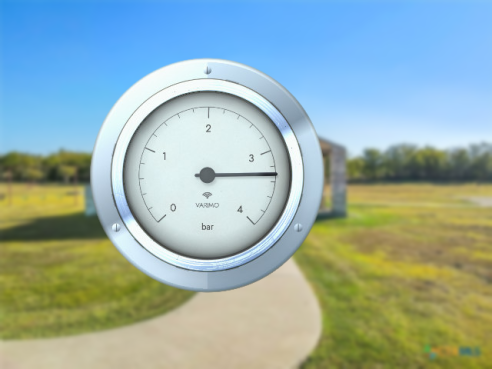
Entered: 3.3 bar
